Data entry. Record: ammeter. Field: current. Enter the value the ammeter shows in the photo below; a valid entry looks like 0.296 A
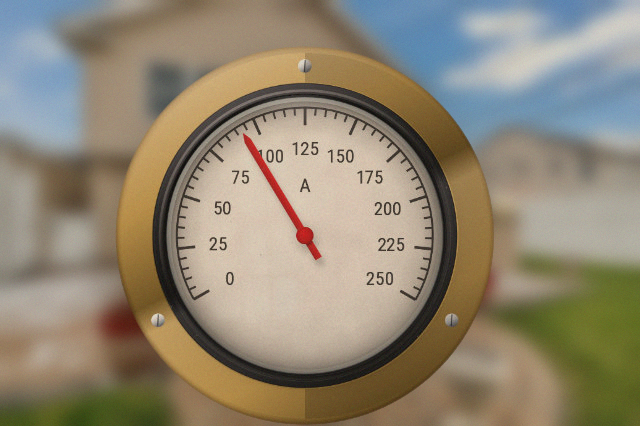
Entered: 92.5 A
